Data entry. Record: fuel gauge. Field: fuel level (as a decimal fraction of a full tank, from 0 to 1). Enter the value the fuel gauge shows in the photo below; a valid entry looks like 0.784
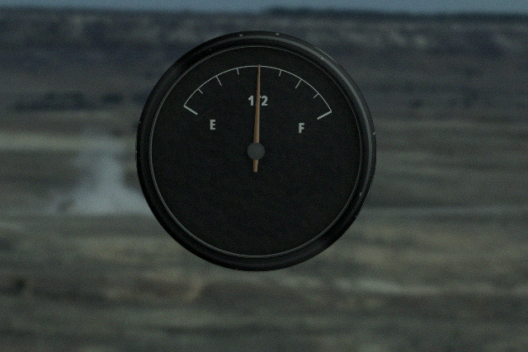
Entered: 0.5
